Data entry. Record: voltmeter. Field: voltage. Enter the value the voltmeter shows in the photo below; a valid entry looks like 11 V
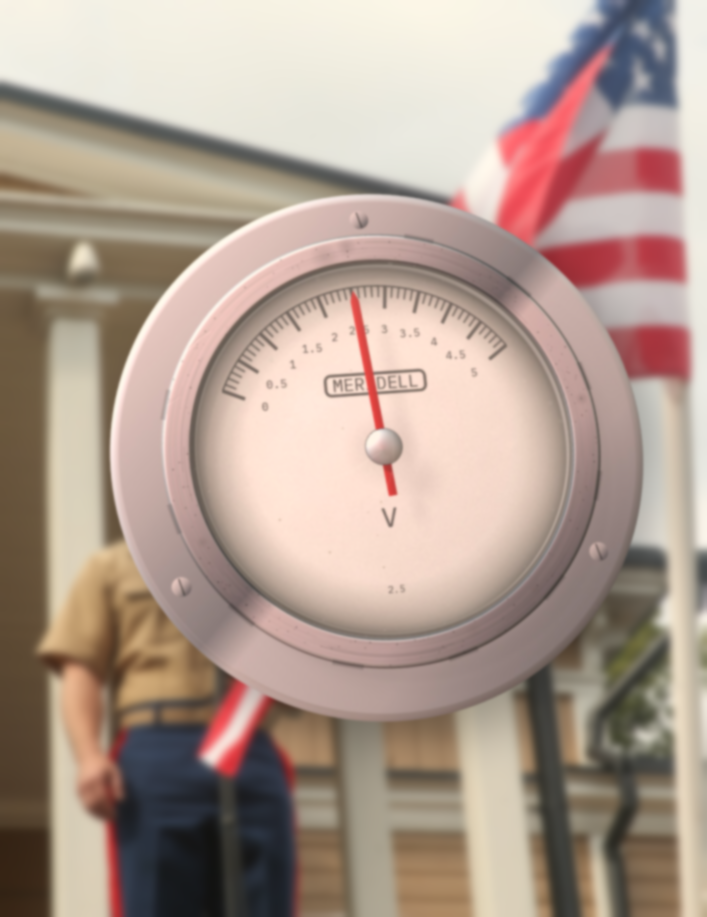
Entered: 2.5 V
